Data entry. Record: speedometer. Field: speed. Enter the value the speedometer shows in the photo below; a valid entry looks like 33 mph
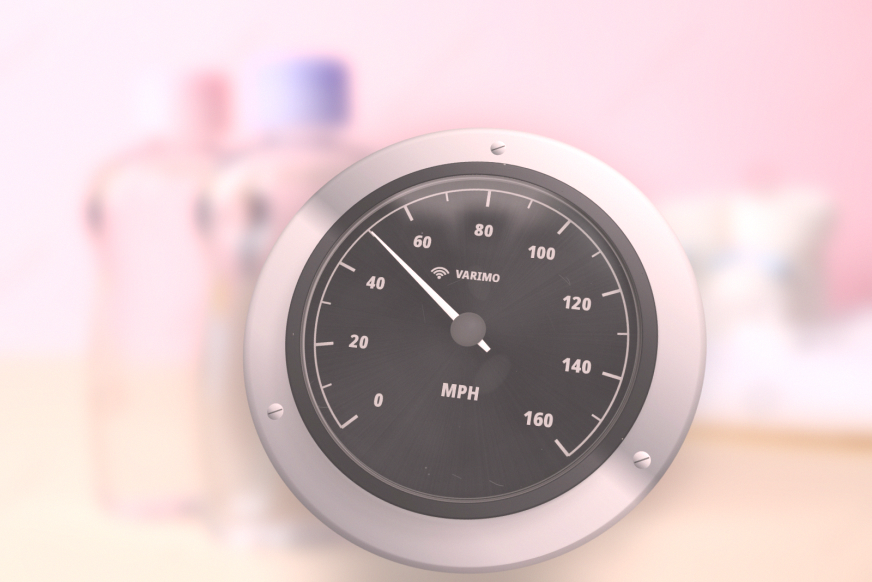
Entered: 50 mph
